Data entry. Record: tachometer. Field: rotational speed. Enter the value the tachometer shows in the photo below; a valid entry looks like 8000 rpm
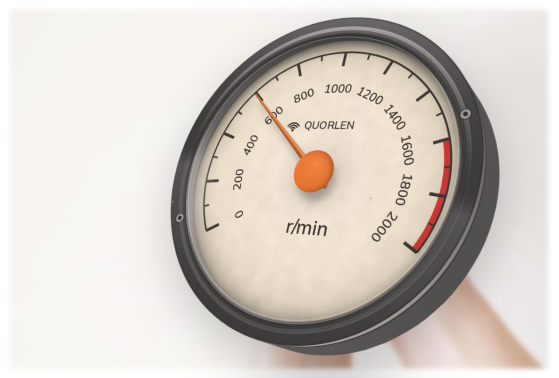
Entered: 600 rpm
